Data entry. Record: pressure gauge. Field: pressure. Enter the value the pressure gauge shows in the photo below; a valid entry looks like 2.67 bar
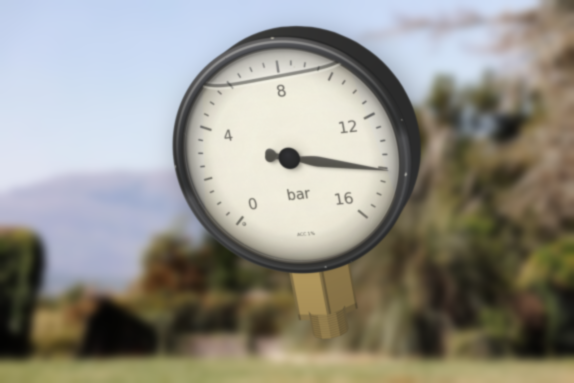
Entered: 14 bar
